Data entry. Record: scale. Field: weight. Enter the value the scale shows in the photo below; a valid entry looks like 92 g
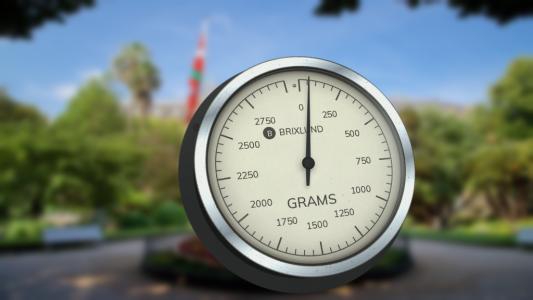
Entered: 50 g
